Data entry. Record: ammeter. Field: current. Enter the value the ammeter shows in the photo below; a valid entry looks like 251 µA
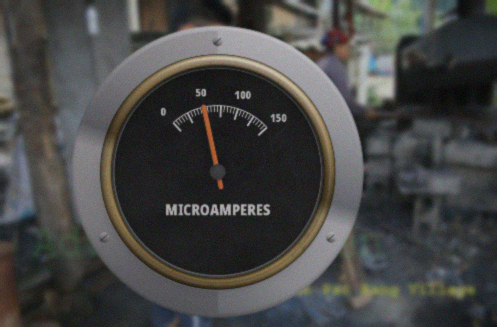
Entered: 50 µA
